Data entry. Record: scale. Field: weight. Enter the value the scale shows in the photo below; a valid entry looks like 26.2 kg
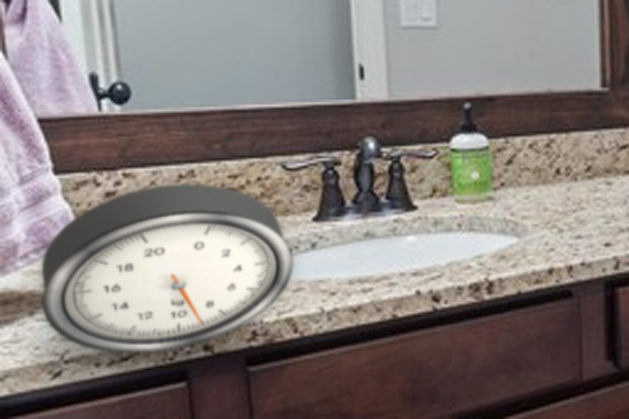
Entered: 9 kg
